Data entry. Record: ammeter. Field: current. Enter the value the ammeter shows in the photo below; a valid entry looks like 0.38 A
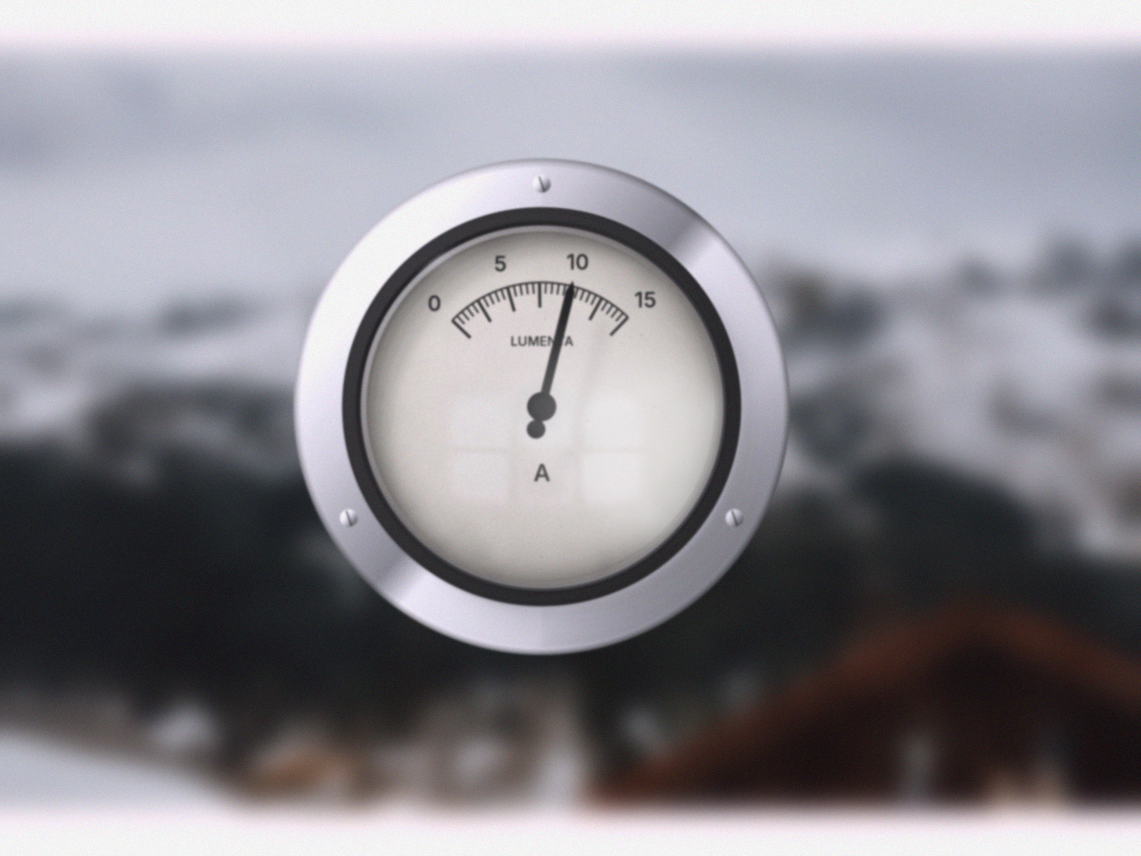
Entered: 10 A
